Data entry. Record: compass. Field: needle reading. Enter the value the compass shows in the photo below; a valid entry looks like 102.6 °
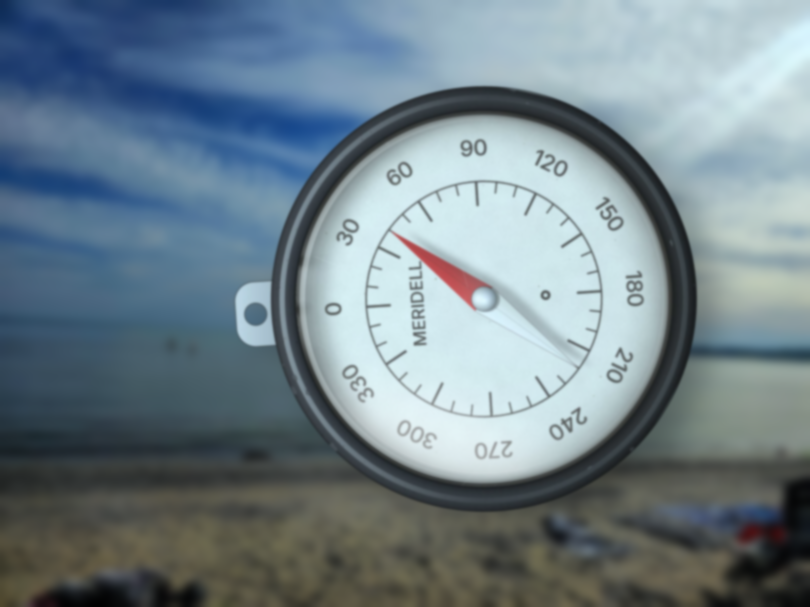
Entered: 40 °
